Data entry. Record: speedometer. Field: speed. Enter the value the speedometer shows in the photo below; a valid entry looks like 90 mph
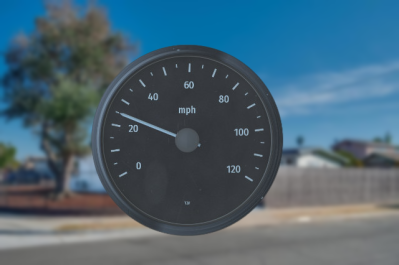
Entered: 25 mph
